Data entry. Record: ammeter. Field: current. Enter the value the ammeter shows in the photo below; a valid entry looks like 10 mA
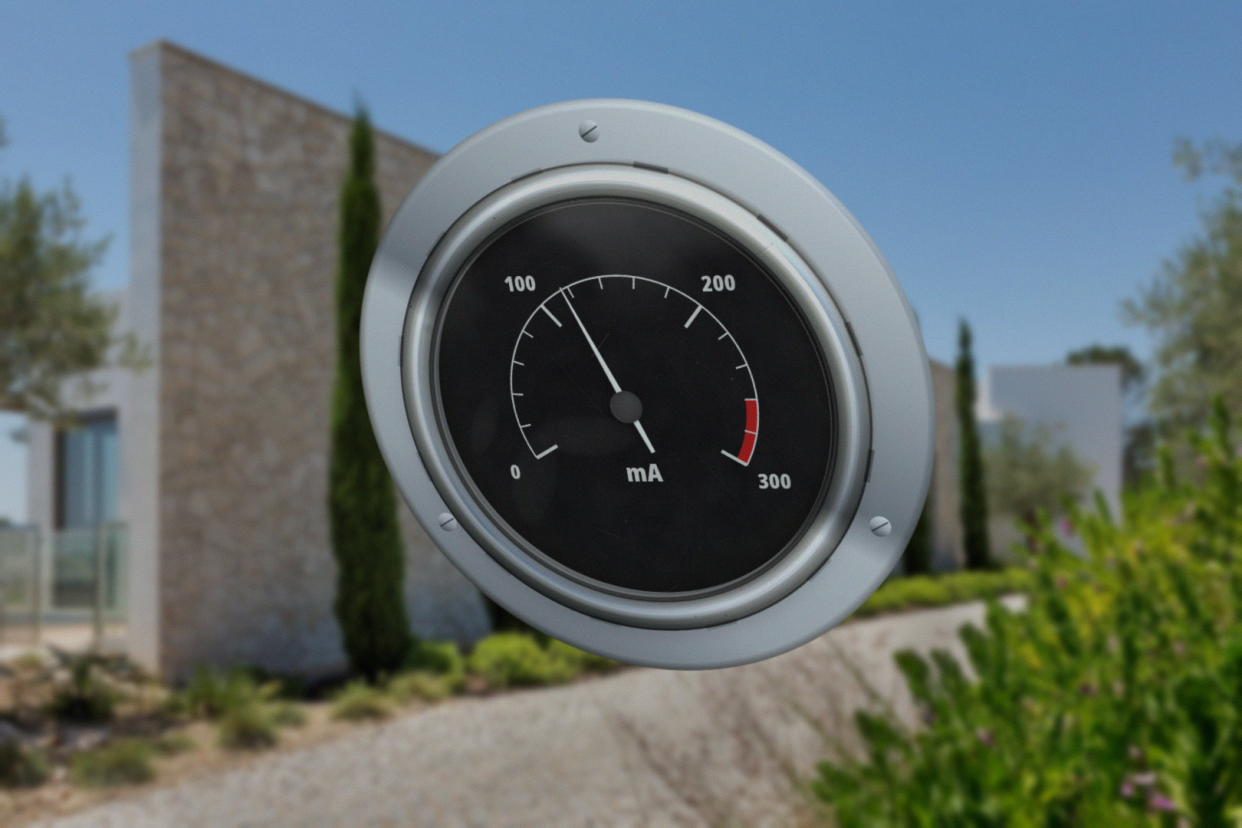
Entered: 120 mA
